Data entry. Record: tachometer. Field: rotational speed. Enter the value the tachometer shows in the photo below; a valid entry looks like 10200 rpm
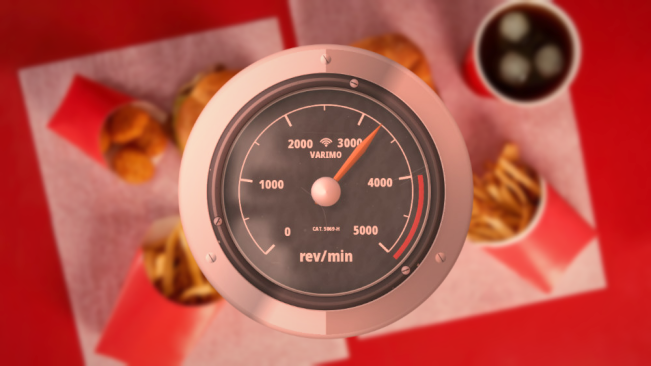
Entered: 3250 rpm
